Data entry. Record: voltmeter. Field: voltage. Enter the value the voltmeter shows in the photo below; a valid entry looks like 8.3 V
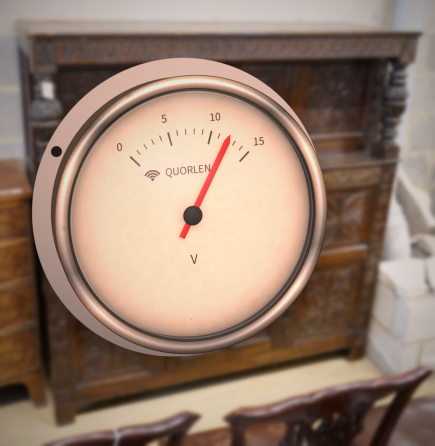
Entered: 12 V
